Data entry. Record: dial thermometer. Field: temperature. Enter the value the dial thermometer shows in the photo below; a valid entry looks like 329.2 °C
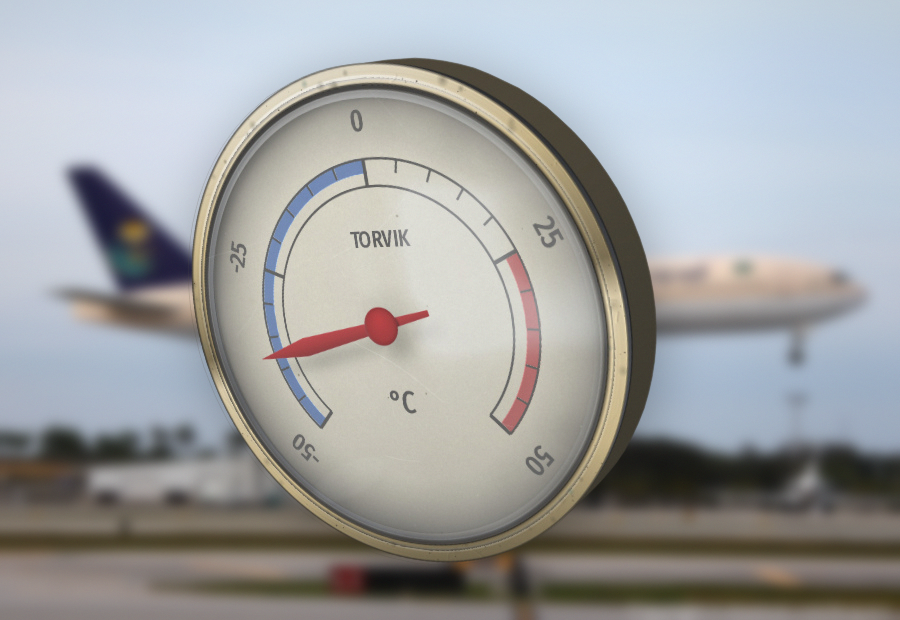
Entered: -37.5 °C
